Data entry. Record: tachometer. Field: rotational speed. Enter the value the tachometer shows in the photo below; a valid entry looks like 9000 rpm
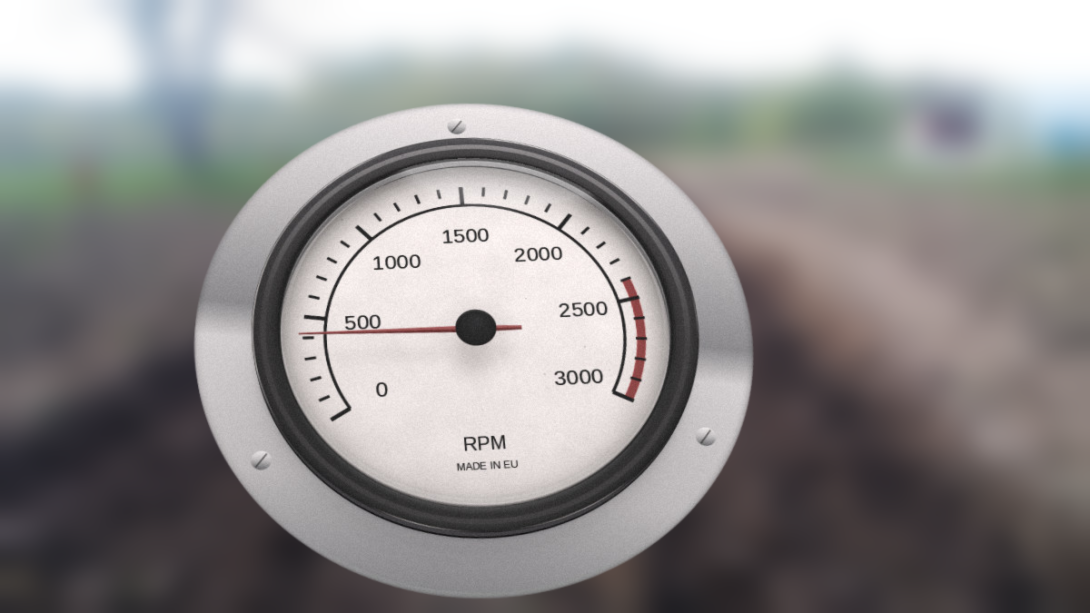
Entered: 400 rpm
